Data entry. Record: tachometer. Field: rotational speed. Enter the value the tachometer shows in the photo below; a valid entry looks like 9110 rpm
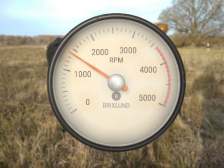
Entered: 1400 rpm
